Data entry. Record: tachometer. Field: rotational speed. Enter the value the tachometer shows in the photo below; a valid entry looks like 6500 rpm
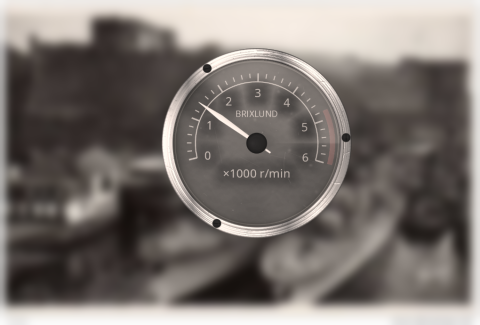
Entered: 1400 rpm
